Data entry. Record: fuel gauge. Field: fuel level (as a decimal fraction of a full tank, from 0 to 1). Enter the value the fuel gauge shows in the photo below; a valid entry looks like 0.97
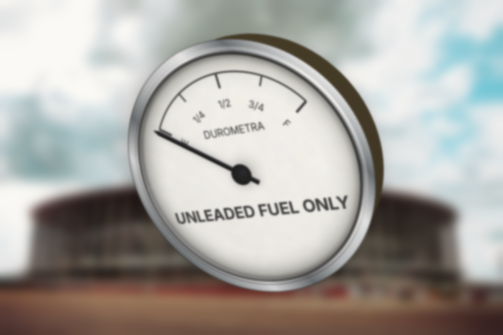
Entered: 0
